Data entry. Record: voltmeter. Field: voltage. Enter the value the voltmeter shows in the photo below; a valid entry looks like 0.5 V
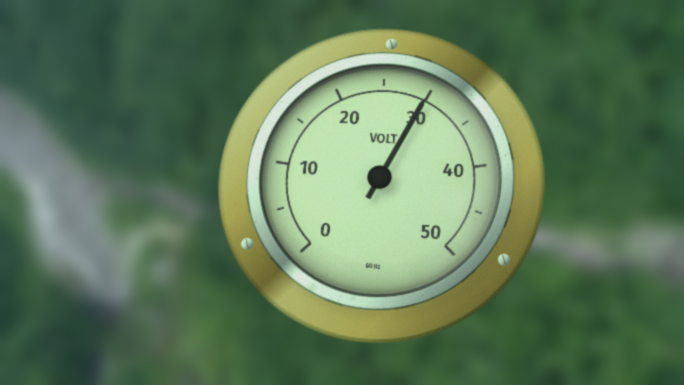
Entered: 30 V
